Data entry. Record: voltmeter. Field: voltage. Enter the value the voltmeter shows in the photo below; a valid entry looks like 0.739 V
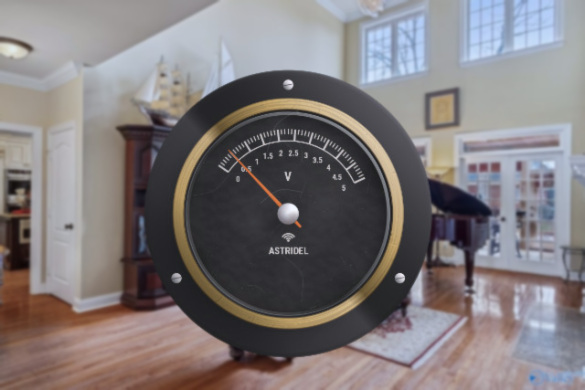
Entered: 0.5 V
